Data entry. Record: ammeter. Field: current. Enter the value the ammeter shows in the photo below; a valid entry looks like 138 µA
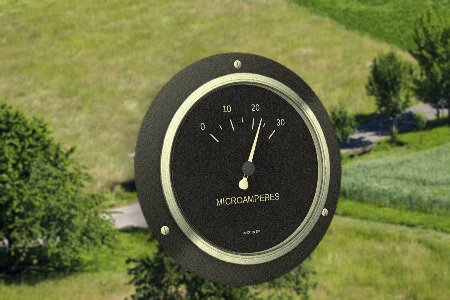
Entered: 22.5 µA
